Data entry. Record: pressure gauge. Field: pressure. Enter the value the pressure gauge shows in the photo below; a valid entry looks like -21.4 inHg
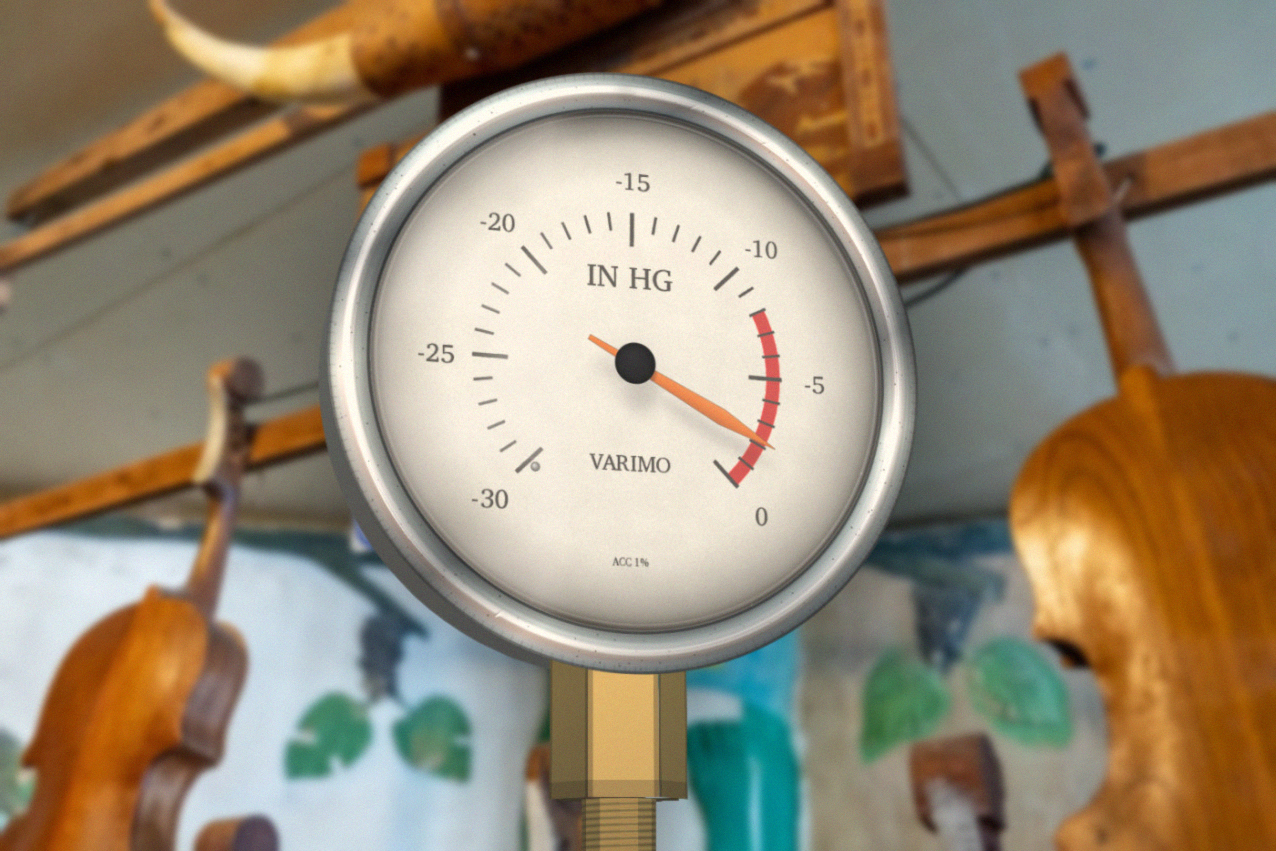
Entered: -2 inHg
